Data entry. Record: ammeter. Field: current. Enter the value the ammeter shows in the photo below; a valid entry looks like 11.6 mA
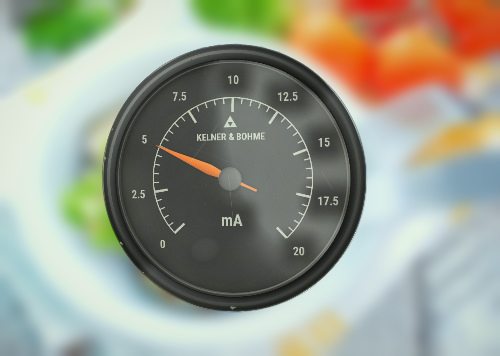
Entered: 5 mA
